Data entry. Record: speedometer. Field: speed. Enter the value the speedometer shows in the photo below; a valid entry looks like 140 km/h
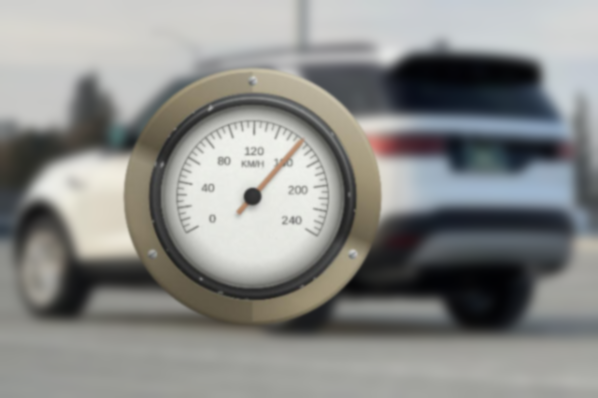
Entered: 160 km/h
